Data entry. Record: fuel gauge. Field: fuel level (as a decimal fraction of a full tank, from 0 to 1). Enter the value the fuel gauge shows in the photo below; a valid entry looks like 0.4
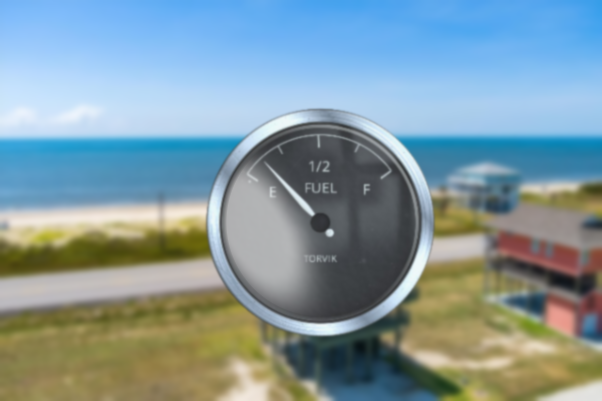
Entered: 0.125
